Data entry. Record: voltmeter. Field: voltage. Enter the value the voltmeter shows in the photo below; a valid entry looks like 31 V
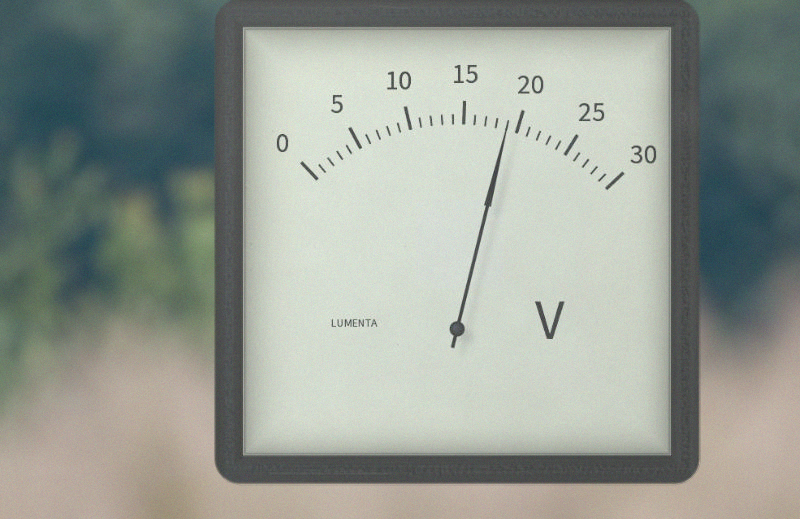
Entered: 19 V
